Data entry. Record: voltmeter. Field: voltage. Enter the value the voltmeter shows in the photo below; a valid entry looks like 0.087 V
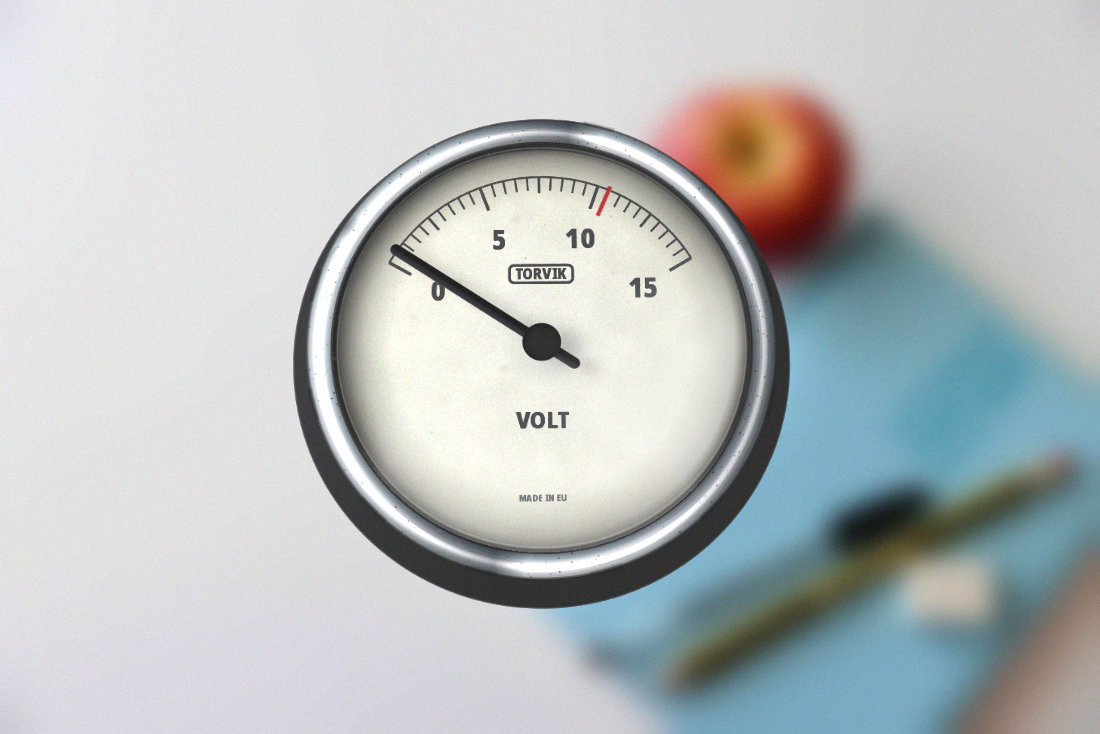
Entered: 0.5 V
